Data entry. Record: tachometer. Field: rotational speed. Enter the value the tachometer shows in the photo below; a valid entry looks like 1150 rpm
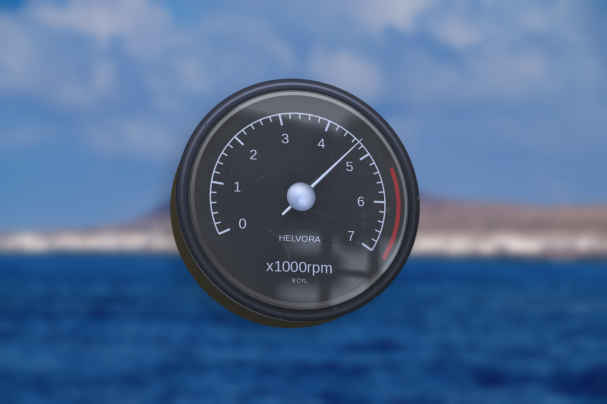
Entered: 4700 rpm
